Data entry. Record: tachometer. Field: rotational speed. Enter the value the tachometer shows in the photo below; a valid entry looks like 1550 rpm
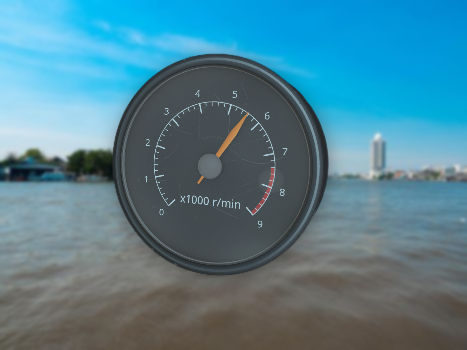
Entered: 5600 rpm
